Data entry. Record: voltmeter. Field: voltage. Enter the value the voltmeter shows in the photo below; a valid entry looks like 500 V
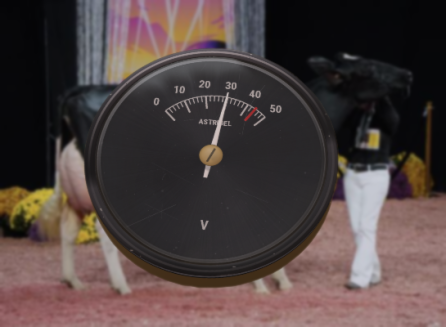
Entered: 30 V
